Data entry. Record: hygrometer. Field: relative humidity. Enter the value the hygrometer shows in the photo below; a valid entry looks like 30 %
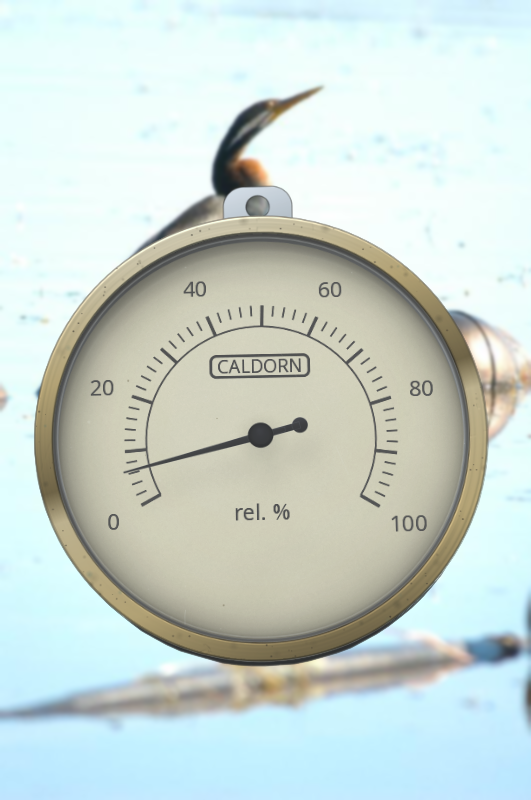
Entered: 6 %
